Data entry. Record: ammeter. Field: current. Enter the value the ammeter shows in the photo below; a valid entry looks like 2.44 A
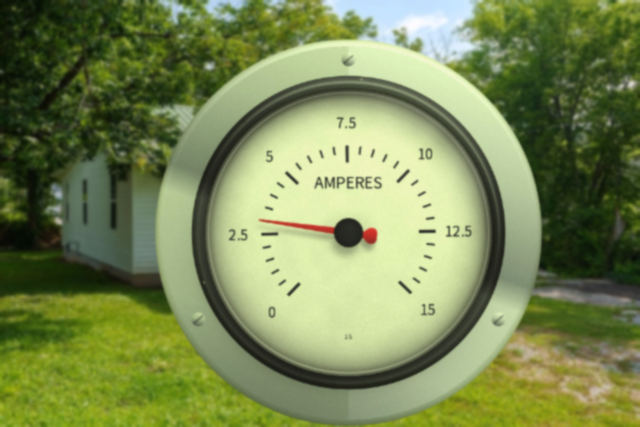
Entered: 3 A
